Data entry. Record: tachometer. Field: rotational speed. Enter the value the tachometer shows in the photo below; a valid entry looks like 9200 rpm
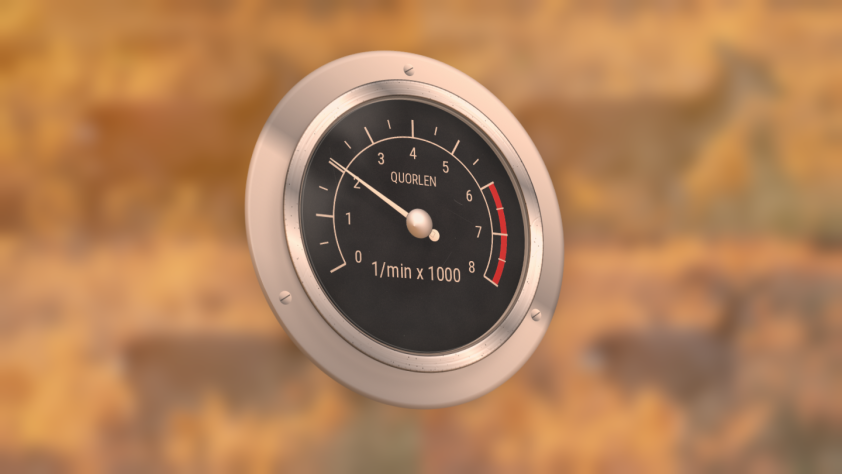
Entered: 2000 rpm
